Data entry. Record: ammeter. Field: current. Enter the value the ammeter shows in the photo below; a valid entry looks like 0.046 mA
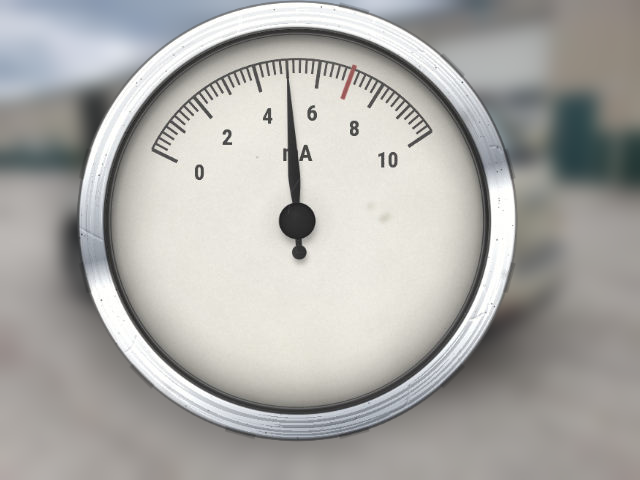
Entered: 5 mA
